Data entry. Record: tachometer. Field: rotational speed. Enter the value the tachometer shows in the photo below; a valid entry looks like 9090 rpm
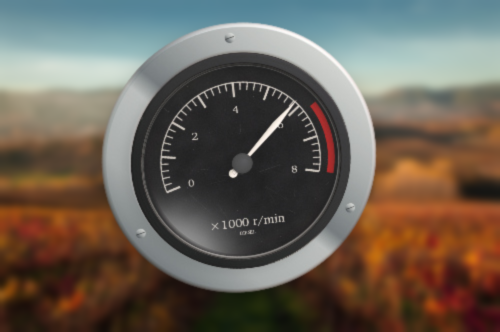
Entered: 5800 rpm
